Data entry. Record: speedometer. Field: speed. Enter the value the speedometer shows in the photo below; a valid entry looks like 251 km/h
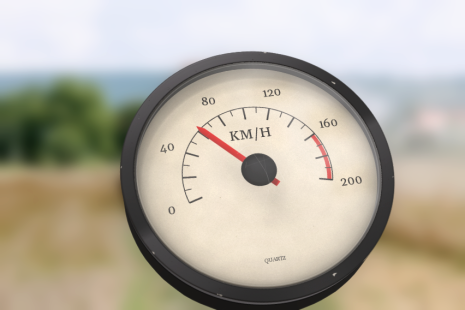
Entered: 60 km/h
